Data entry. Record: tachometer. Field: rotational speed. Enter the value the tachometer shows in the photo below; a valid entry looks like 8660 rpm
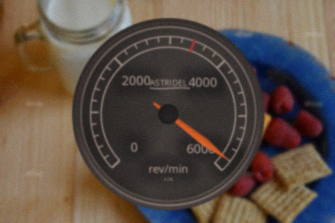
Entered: 5800 rpm
